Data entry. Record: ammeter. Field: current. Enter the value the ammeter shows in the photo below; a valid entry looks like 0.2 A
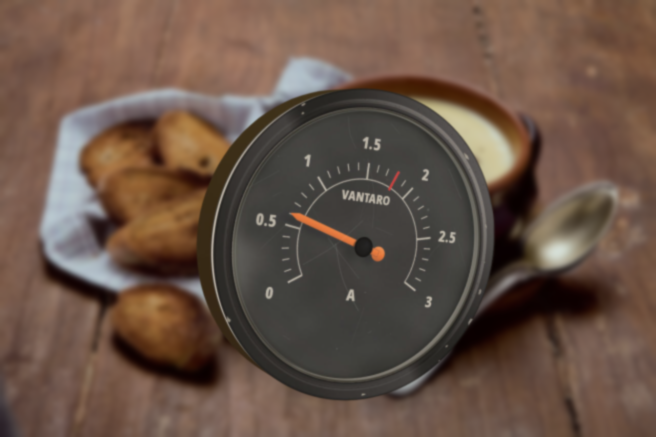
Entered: 0.6 A
